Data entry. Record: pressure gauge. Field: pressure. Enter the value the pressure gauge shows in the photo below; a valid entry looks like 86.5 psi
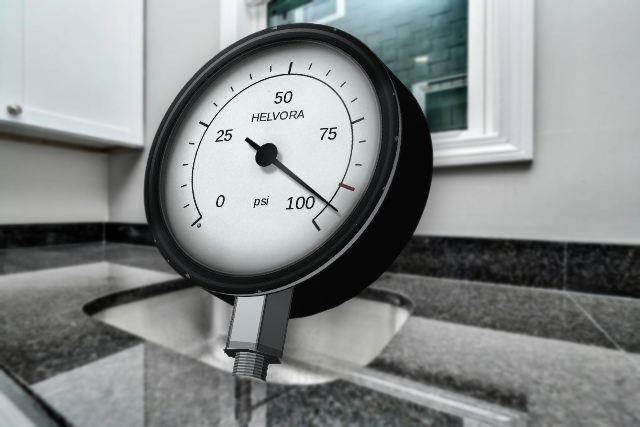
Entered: 95 psi
